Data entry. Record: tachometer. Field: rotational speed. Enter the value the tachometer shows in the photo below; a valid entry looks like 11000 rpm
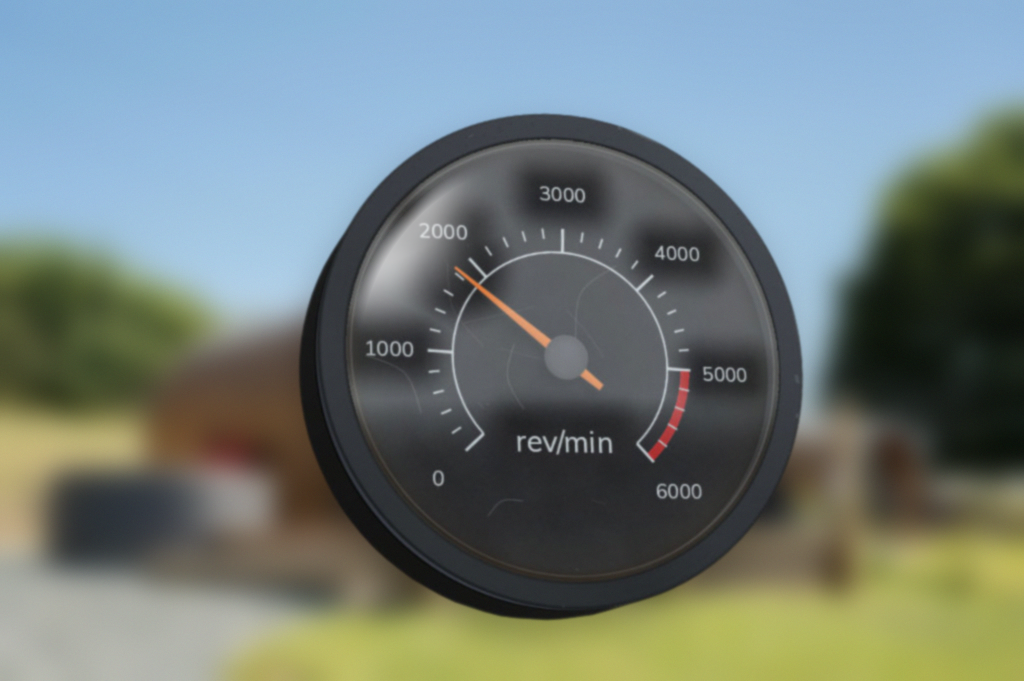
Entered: 1800 rpm
